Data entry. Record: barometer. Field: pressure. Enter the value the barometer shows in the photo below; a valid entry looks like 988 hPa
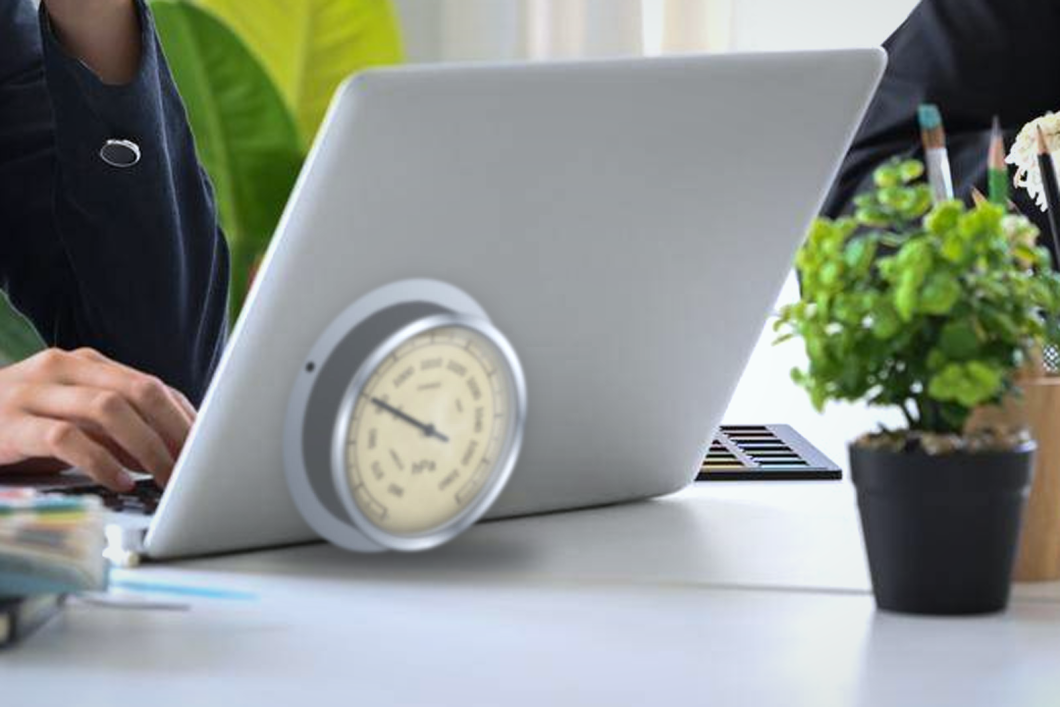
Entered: 990 hPa
